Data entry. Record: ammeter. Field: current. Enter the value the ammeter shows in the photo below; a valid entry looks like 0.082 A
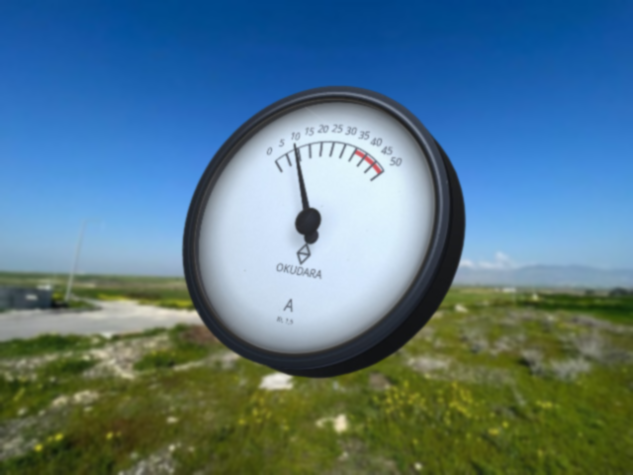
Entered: 10 A
